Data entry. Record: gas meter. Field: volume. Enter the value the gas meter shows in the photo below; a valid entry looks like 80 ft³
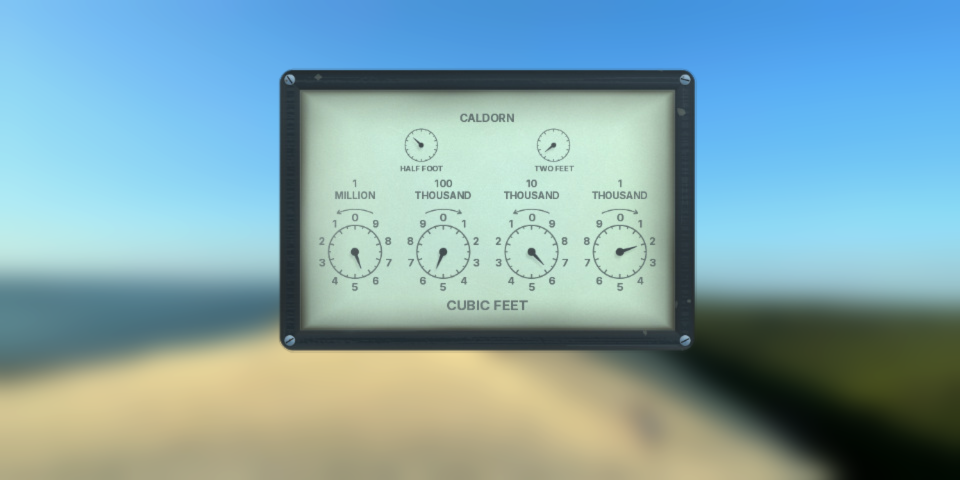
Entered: 556200 ft³
